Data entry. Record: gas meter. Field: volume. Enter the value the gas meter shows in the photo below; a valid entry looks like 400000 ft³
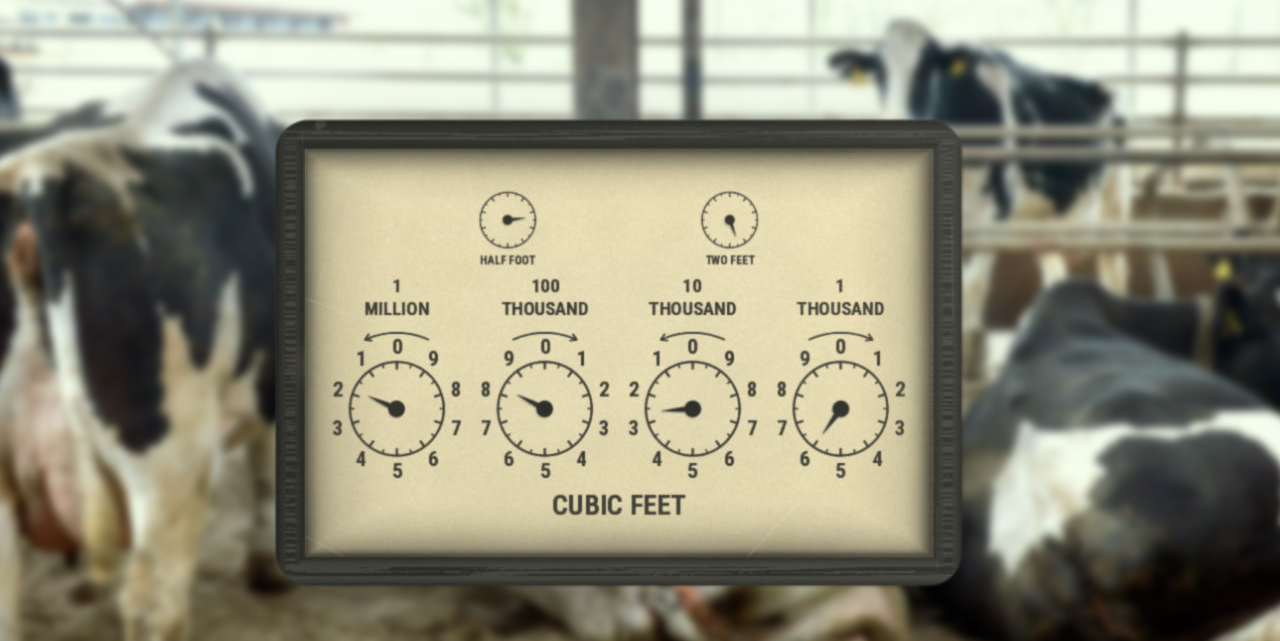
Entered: 182600 ft³
